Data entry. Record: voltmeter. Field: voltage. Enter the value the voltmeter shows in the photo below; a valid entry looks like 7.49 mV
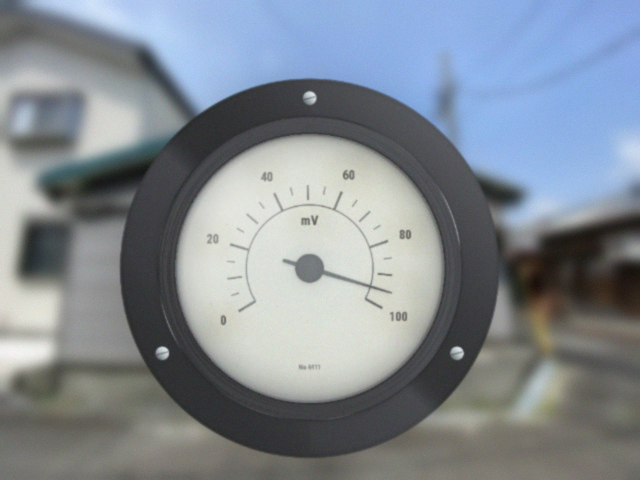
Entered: 95 mV
